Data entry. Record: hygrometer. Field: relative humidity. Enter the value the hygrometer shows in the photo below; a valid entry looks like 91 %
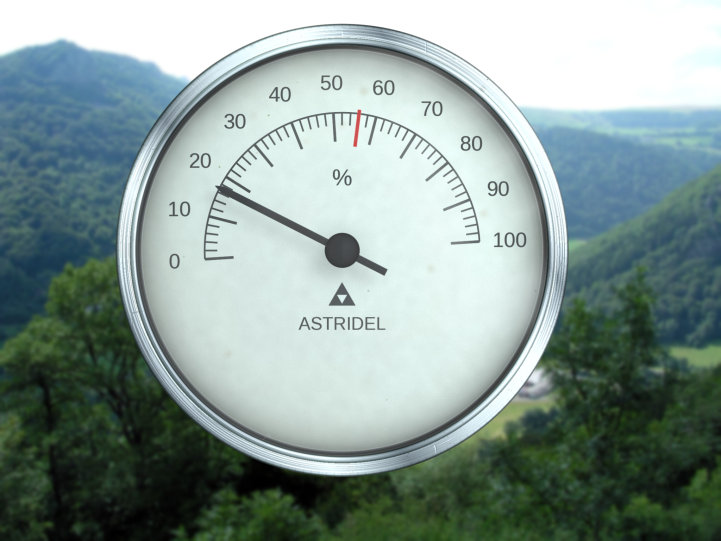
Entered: 17 %
